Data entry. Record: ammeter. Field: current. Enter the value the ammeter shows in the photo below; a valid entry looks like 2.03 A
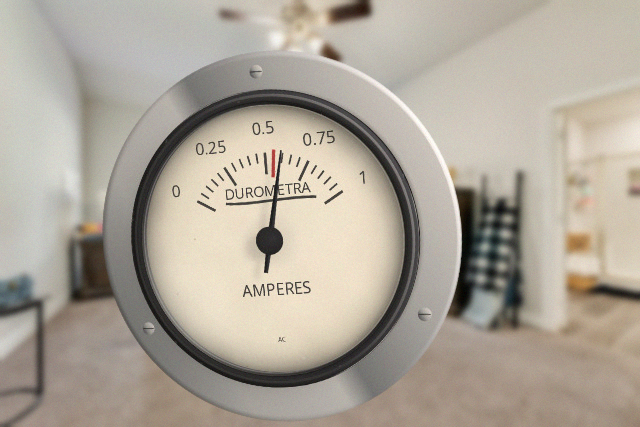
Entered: 0.6 A
